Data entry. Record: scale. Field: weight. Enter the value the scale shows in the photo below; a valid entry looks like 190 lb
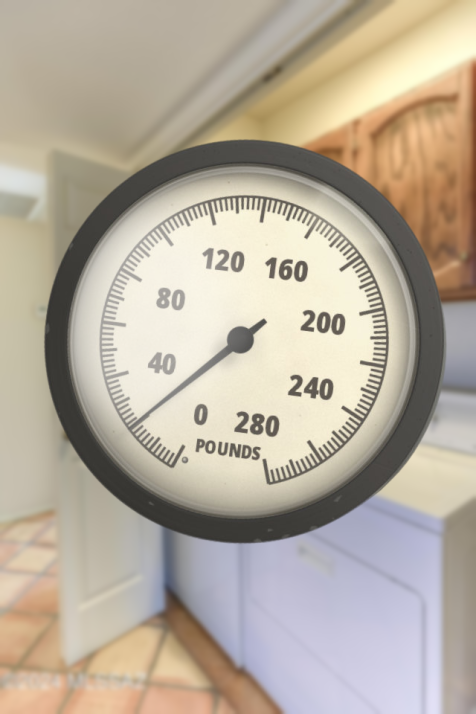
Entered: 20 lb
